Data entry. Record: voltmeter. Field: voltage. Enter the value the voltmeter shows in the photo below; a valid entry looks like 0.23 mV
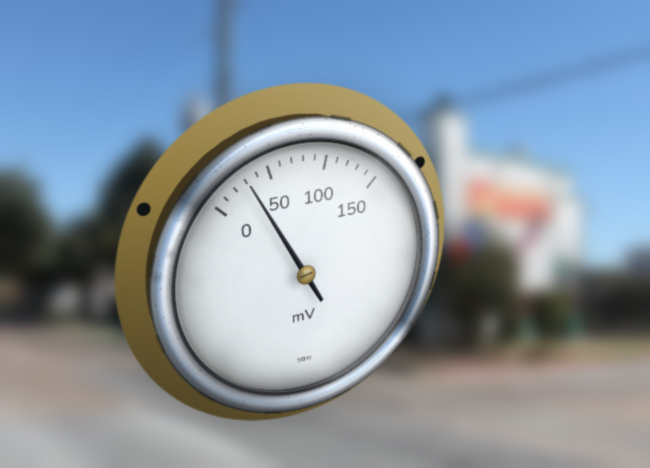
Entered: 30 mV
